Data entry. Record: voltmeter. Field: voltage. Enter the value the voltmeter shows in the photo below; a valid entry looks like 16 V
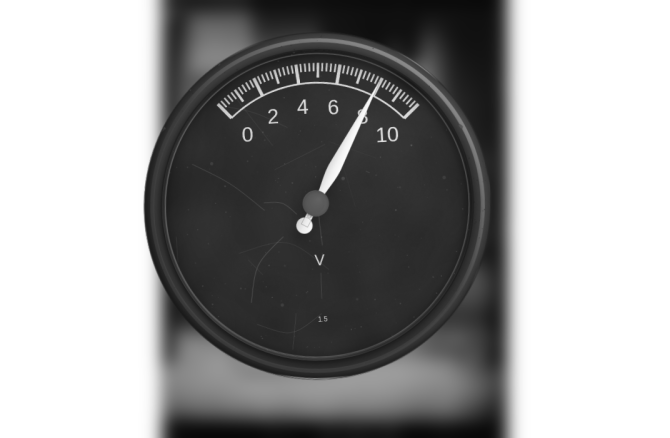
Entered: 8 V
